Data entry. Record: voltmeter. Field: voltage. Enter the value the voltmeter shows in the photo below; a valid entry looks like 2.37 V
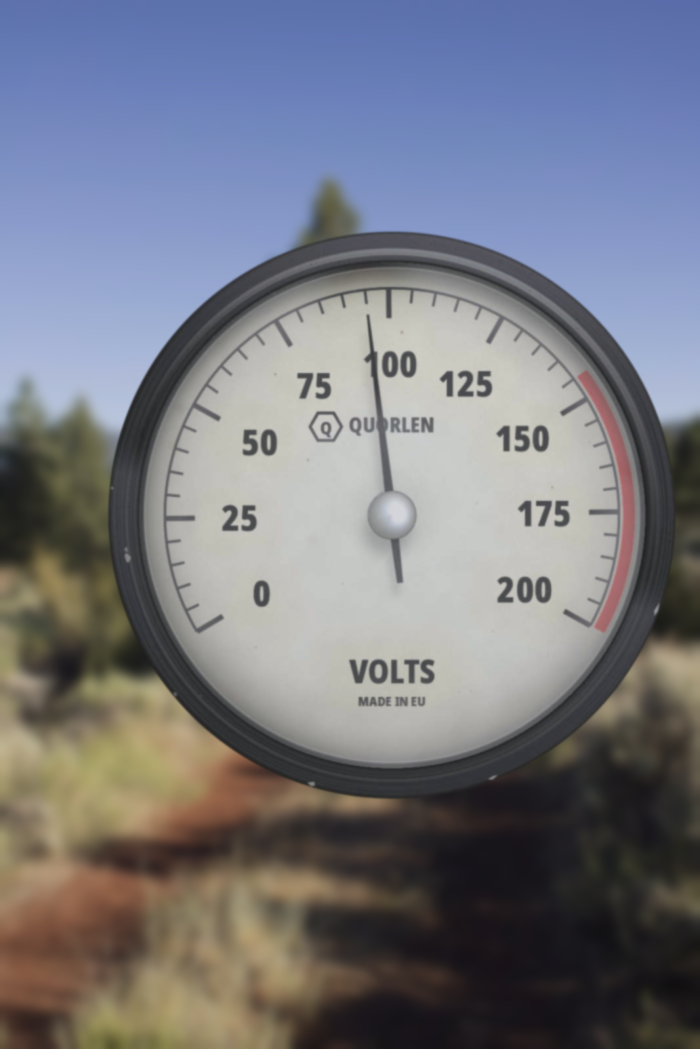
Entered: 95 V
